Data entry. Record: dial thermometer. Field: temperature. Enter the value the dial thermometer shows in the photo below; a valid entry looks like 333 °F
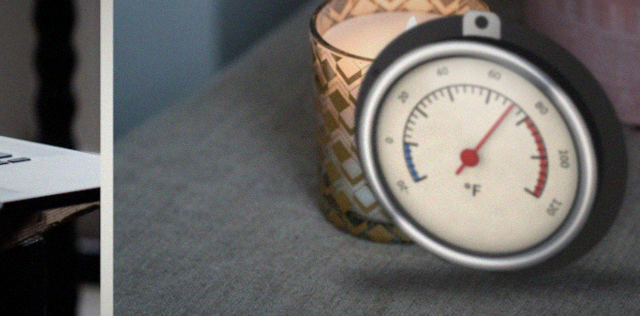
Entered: 72 °F
